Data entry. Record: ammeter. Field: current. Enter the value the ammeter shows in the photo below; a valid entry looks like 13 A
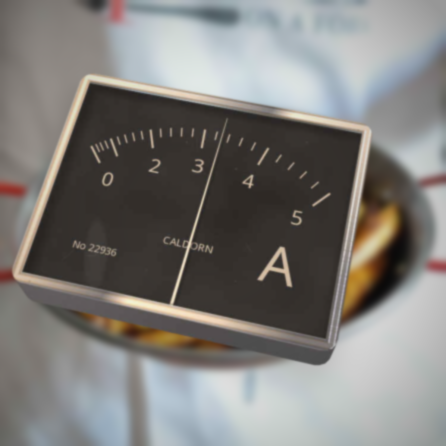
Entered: 3.3 A
